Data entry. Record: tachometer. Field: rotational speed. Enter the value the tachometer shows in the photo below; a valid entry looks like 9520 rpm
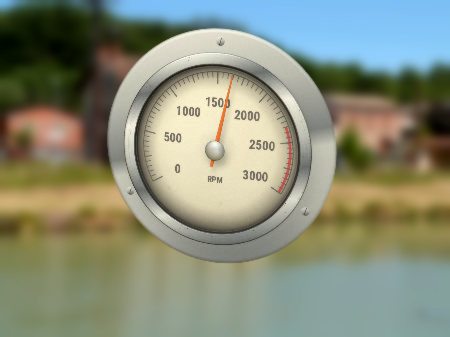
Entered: 1650 rpm
